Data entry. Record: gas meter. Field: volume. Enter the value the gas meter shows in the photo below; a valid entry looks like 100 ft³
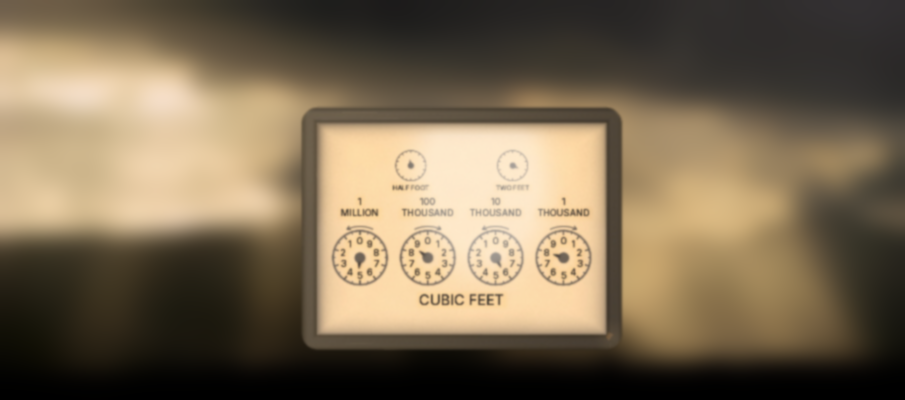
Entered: 485800 ft³
